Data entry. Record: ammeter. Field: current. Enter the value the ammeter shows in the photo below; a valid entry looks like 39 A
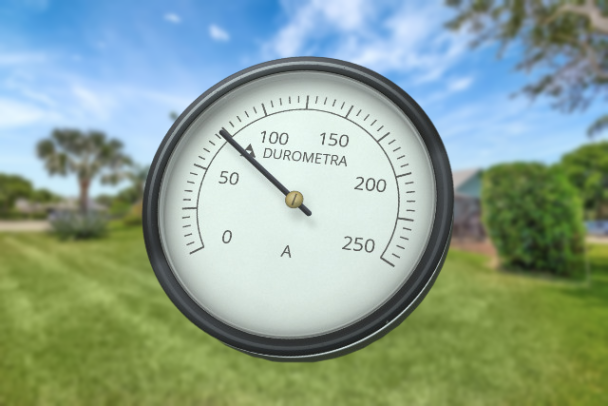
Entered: 72.5 A
